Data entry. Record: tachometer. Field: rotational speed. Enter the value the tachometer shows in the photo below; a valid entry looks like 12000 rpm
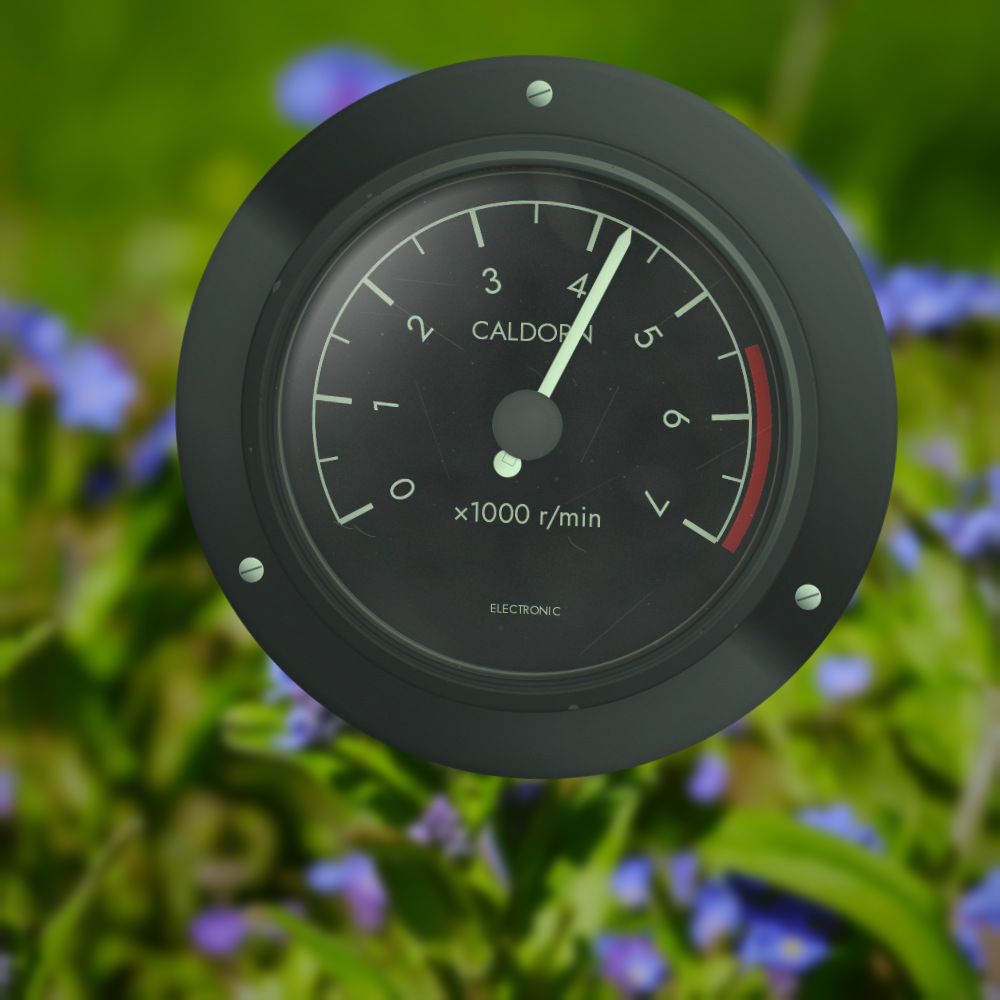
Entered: 4250 rpm
